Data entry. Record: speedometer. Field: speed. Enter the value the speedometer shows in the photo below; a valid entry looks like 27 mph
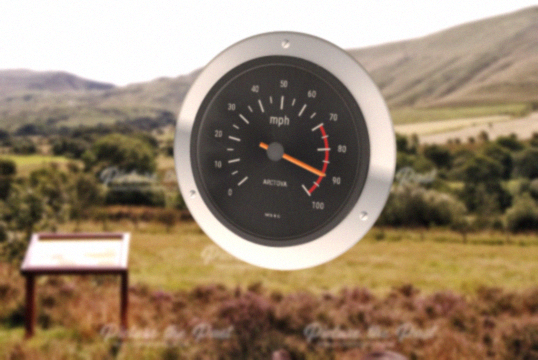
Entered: 90 mph
